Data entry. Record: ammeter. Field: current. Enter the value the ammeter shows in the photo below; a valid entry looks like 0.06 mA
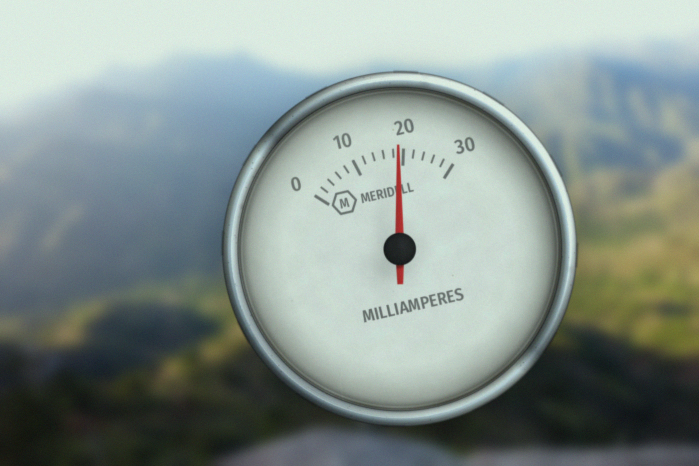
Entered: 19 mA
